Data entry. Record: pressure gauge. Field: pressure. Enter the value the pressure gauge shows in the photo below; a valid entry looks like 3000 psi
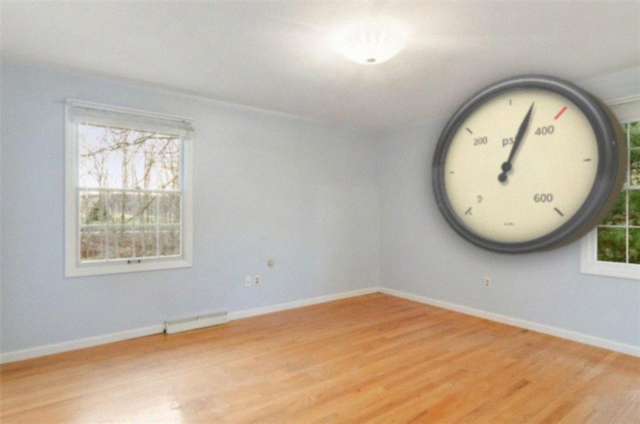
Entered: 350 psi
